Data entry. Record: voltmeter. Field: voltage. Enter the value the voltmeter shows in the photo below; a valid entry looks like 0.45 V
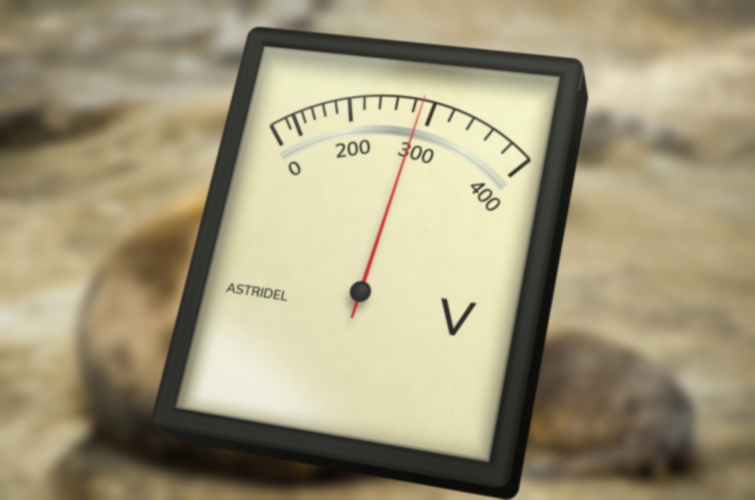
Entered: 290 V
